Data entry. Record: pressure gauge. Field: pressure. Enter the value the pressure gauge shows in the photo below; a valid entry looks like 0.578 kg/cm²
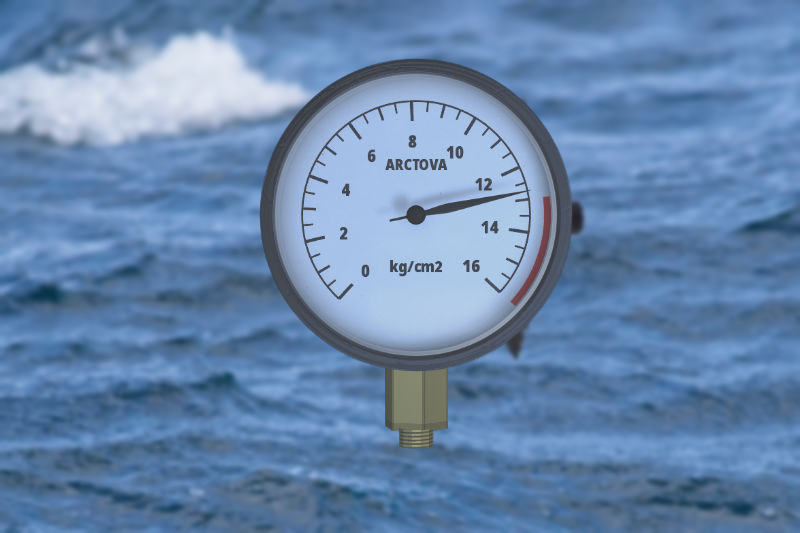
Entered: 12.75 kg/cm²
